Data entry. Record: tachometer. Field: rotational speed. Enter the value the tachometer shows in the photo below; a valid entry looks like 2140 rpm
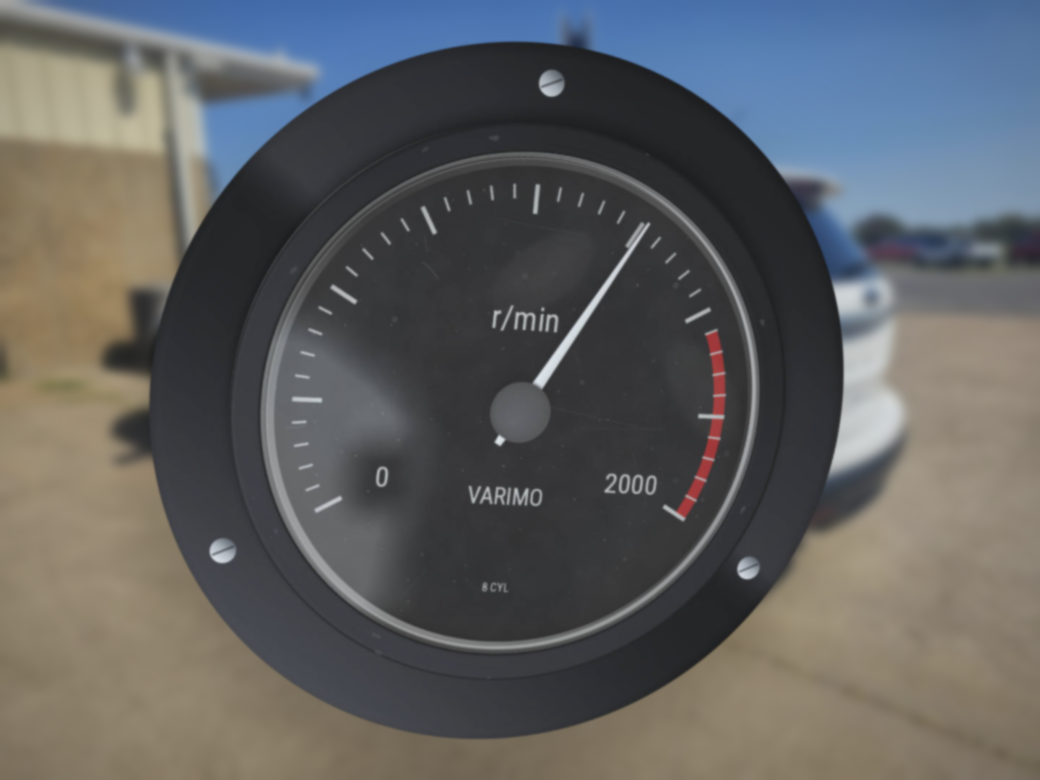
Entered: 1250 rpm
